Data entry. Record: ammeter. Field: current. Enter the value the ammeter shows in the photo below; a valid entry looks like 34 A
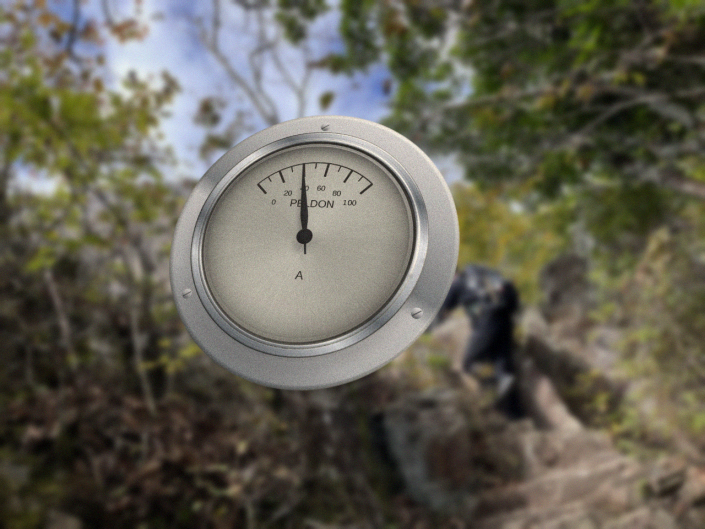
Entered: 40 A
